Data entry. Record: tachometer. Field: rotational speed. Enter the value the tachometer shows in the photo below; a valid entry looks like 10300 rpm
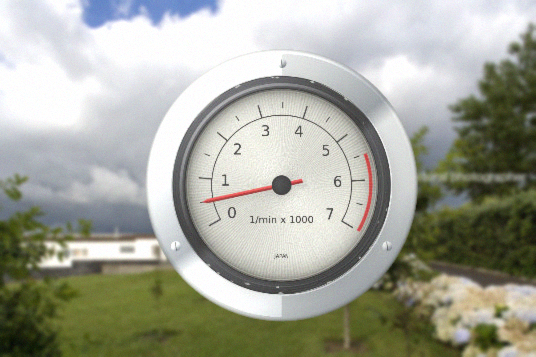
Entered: 500 rpm
